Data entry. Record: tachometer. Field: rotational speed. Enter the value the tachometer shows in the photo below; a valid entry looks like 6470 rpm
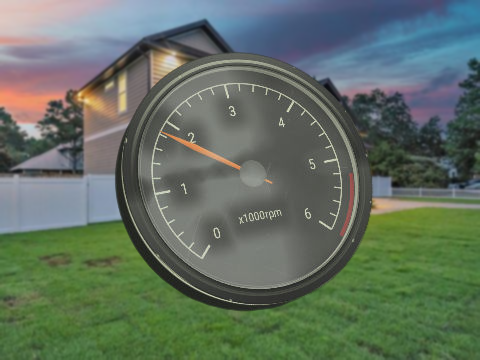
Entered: 1800 rpm
